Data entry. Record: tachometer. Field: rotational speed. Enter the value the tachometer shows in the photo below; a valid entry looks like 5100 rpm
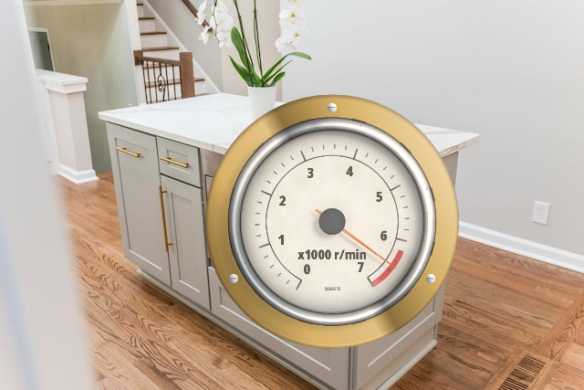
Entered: 6500 rpm
